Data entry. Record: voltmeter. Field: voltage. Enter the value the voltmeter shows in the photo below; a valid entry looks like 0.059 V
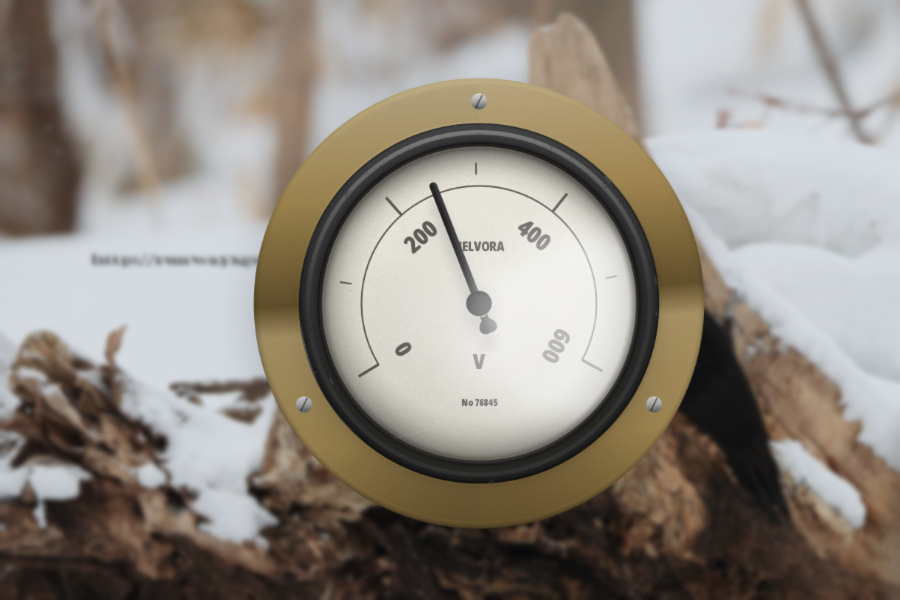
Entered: 250 V
